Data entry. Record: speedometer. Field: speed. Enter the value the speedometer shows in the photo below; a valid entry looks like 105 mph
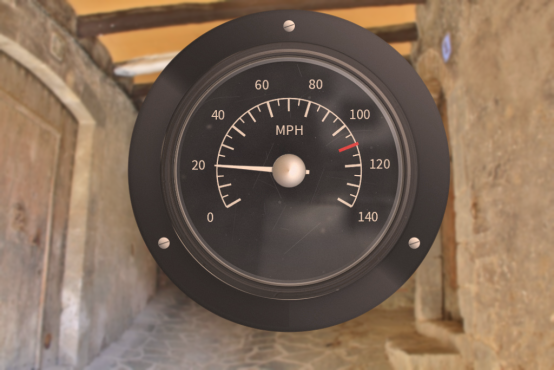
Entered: 20 mph
